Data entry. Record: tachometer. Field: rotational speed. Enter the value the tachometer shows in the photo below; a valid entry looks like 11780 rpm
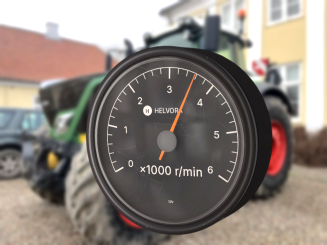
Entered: 3600 rpm
